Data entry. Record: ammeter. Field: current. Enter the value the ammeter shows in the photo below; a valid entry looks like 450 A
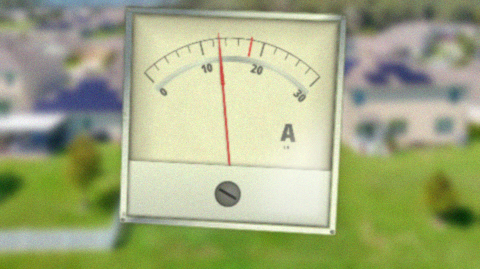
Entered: 13 A
